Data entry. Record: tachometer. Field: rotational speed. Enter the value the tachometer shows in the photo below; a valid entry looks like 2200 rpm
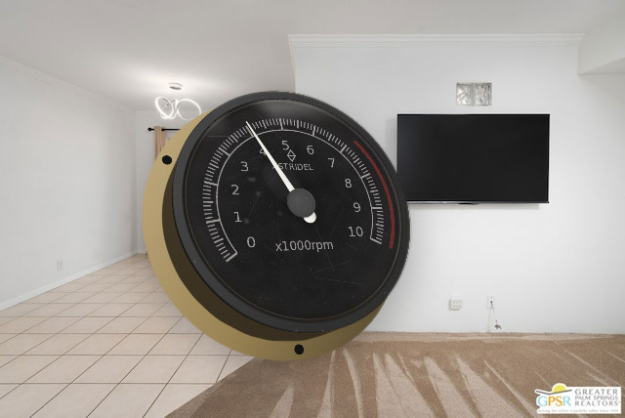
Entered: 4000 rpm
